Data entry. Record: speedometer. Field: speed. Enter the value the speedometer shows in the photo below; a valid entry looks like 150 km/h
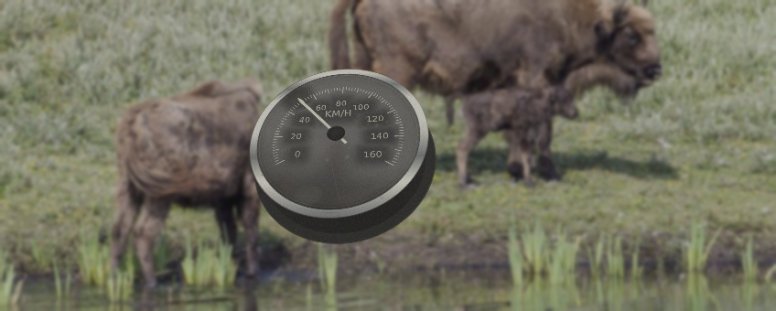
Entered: 50 km/h
